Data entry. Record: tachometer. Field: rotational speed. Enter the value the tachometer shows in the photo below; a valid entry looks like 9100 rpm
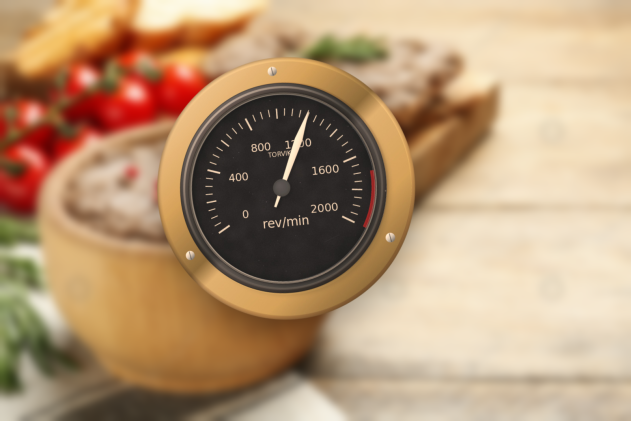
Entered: 1200 rpm
